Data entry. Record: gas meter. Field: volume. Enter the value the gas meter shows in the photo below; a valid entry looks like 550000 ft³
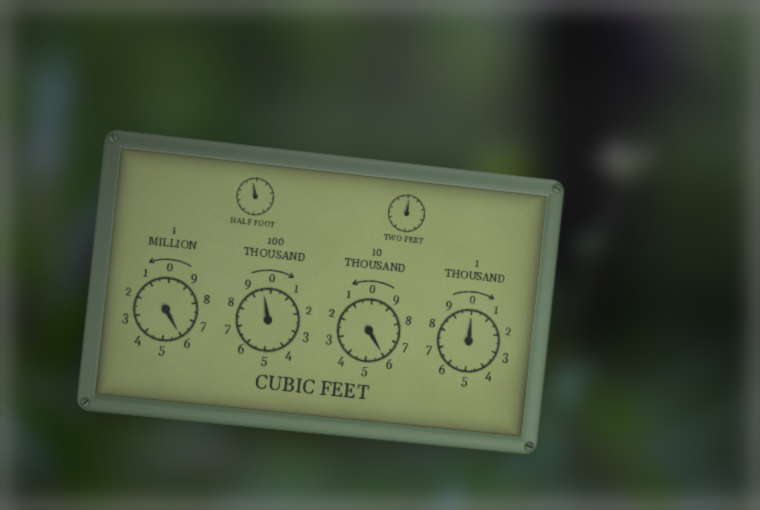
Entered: 596000 ft³
